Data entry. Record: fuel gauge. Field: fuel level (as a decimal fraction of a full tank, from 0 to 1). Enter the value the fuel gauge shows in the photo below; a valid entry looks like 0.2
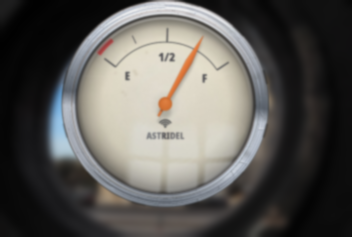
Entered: 0.75
